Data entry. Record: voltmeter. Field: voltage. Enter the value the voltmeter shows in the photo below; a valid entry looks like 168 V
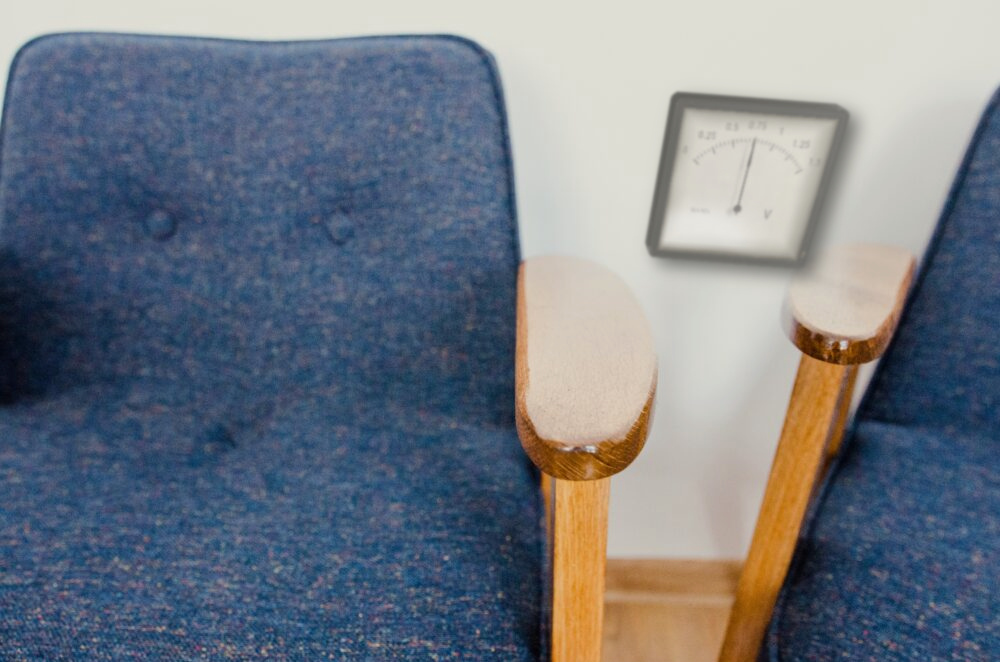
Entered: 0.75 V
